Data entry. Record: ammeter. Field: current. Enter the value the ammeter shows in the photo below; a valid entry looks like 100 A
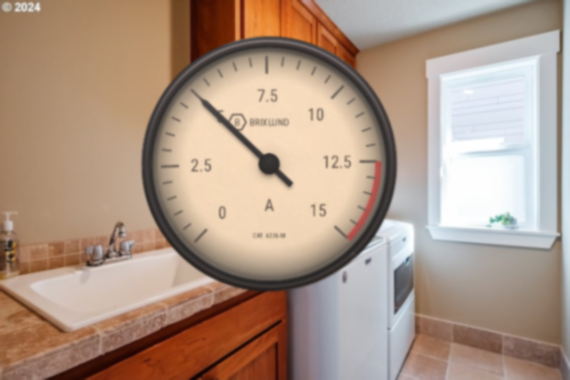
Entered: 5 A
